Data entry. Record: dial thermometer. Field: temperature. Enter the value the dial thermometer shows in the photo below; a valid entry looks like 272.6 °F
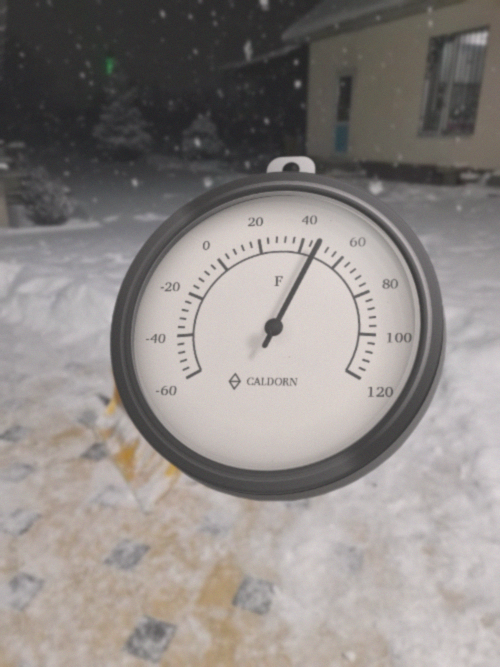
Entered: 48 °F
